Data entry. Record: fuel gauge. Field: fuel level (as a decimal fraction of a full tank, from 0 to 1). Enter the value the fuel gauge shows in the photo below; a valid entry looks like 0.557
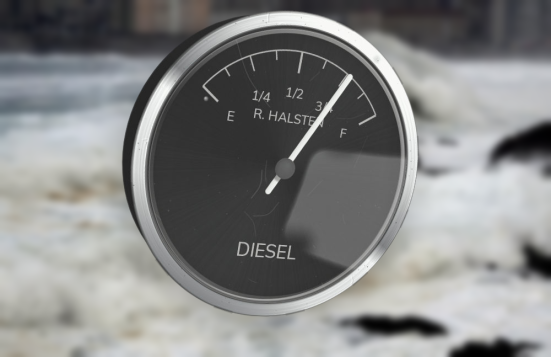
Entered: 0.75
